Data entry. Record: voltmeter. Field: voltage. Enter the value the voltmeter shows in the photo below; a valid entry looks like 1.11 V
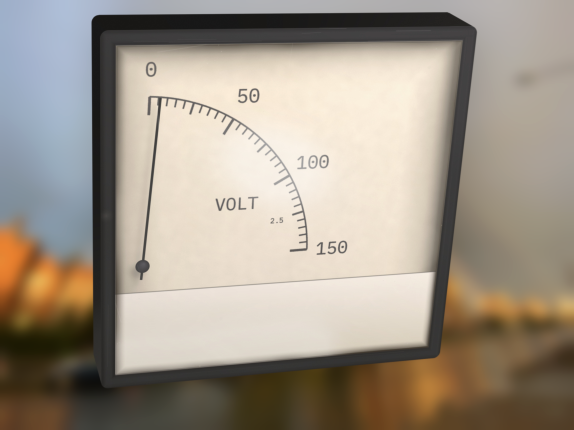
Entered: 5 V
